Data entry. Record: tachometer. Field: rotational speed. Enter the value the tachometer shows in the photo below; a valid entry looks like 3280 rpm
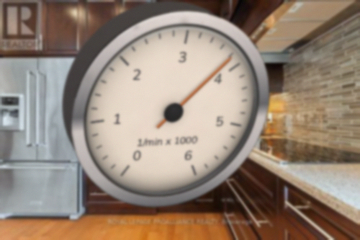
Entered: 3800 rpm
